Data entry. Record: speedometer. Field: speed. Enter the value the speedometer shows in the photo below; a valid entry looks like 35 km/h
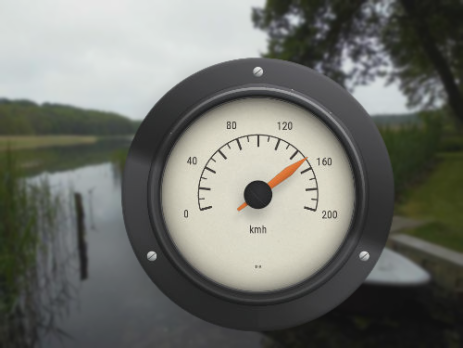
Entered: 150 km/h
